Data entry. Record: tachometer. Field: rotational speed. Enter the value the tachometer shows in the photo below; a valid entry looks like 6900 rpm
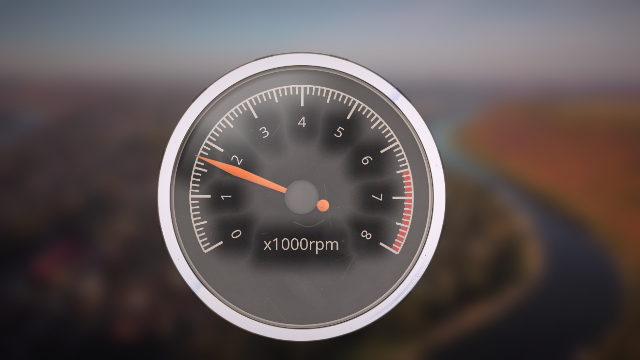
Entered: 1700 rpm
